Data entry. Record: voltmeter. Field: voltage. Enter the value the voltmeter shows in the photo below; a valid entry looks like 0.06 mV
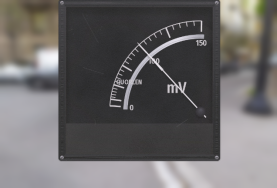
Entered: 100 mV
